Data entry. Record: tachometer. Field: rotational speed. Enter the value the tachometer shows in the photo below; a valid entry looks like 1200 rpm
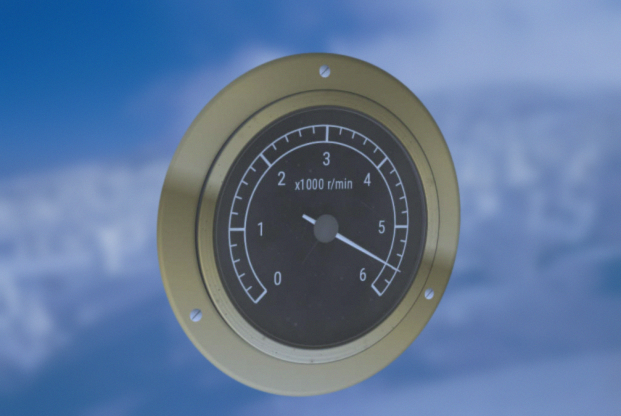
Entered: 5600 rpm
